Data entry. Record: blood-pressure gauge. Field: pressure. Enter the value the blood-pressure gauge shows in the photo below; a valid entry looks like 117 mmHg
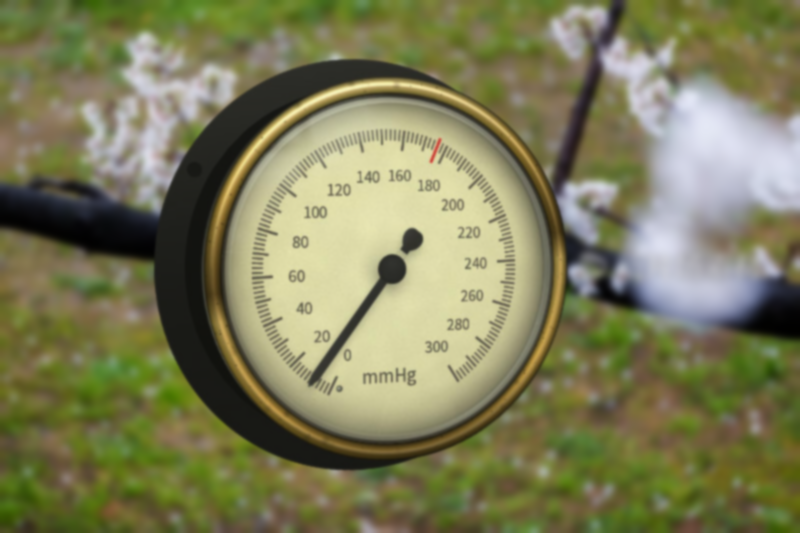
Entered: 10 mmHg
